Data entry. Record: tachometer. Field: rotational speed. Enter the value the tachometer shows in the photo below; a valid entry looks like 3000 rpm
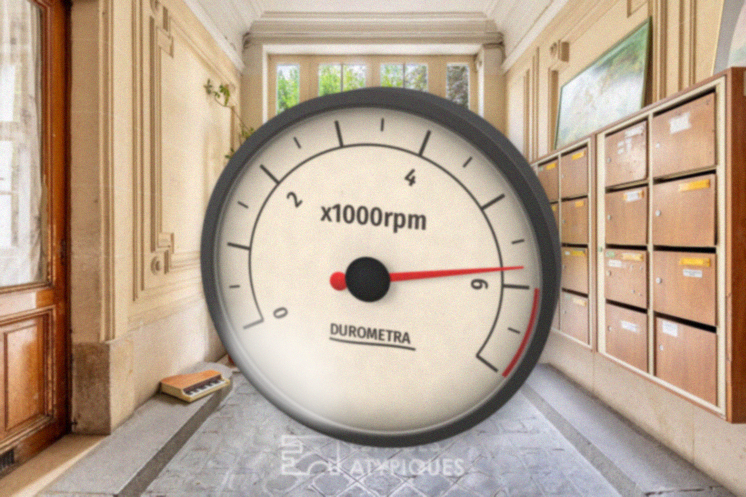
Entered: 5750 rpm
